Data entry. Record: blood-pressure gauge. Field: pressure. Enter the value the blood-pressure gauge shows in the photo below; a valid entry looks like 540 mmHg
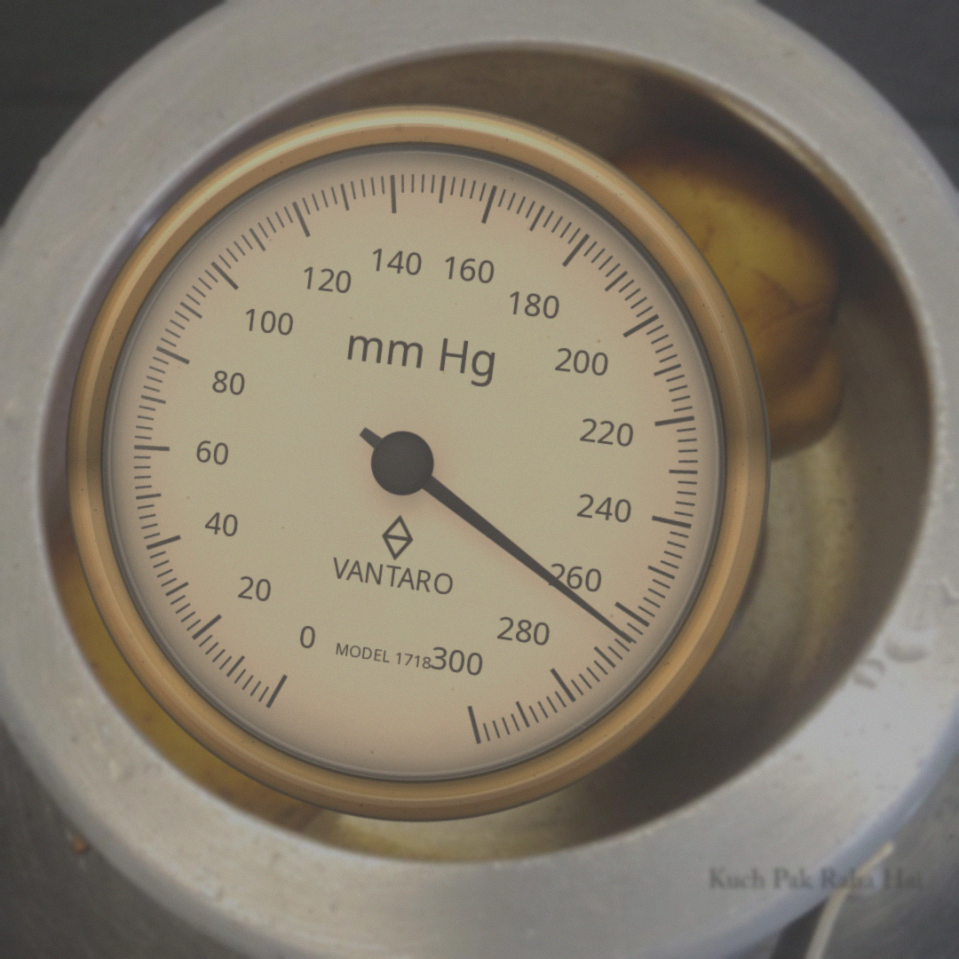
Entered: 264 mmHg
